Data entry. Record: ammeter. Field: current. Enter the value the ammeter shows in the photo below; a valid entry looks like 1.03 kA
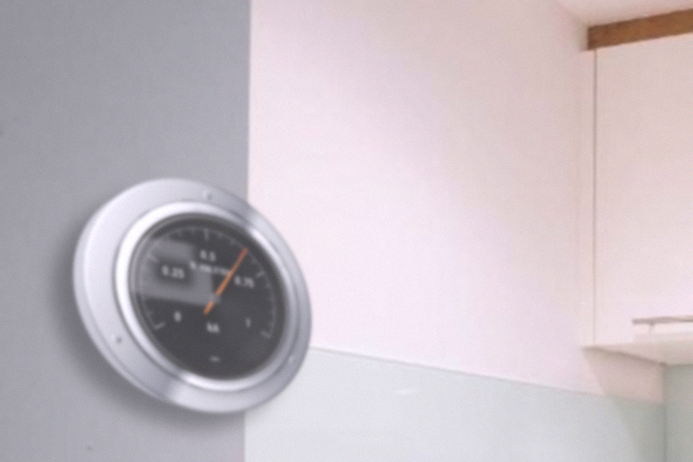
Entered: 0.65 kA
